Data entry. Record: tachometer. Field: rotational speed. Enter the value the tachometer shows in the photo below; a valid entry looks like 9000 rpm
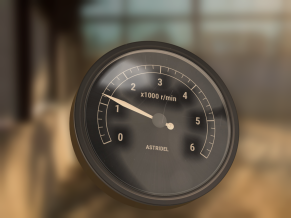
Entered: 1200 rpm
